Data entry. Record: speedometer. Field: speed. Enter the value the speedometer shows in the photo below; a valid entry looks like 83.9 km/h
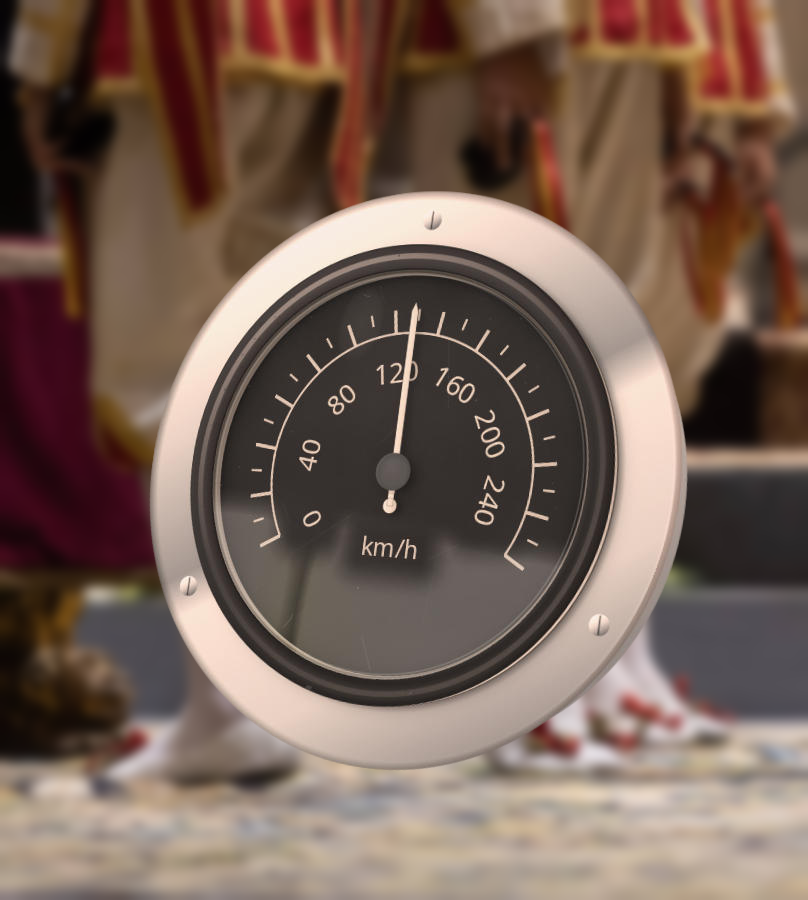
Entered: 130 km/h
